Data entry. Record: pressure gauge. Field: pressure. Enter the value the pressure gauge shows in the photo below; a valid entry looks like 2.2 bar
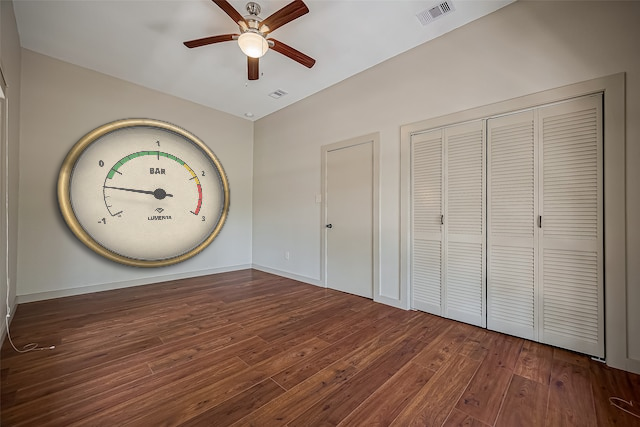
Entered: -0.4 bar
